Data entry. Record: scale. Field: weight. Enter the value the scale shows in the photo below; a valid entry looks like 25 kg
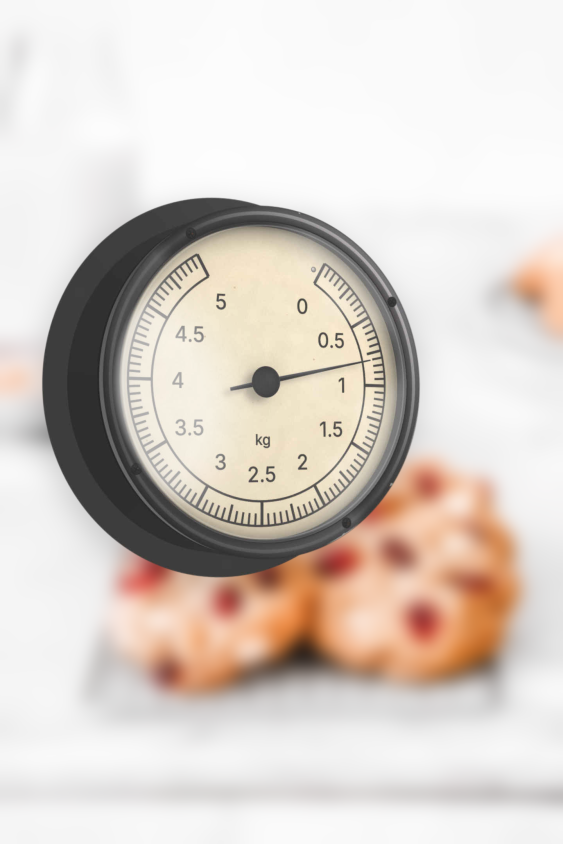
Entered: 0.8 kg
